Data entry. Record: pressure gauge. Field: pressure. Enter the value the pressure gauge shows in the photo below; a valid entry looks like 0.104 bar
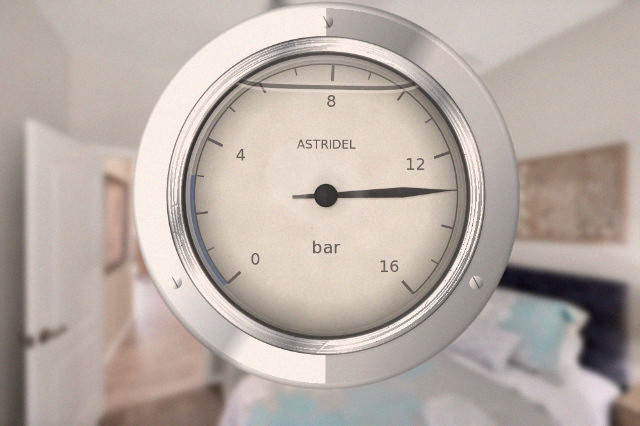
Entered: 13 bar
